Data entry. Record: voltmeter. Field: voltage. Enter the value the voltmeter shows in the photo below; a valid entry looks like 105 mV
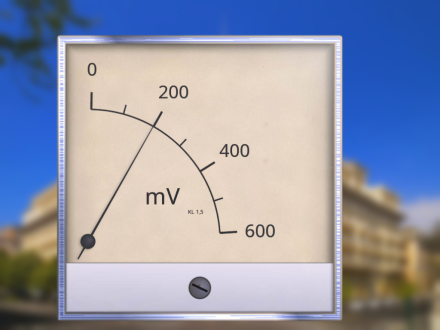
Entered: 200 mV
